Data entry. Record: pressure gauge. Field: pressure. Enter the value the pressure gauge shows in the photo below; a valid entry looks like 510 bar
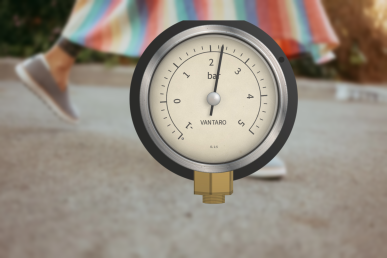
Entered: 2.3 bar
